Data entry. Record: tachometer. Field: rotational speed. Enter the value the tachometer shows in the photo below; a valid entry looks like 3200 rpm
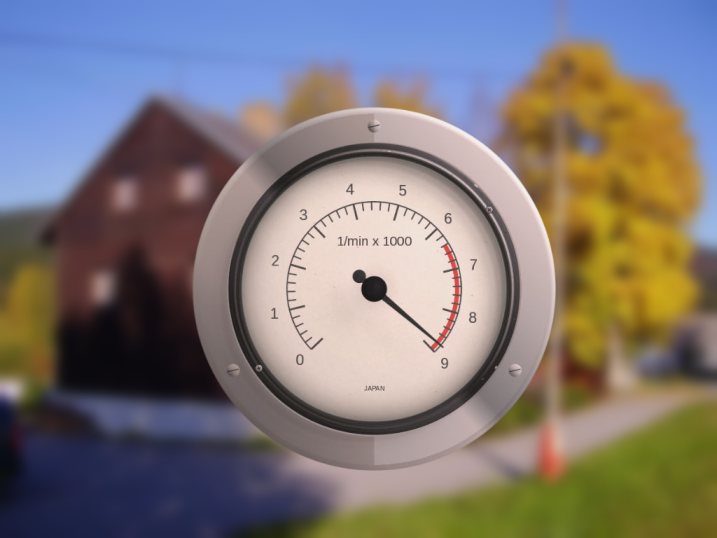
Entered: 8800 rpm
